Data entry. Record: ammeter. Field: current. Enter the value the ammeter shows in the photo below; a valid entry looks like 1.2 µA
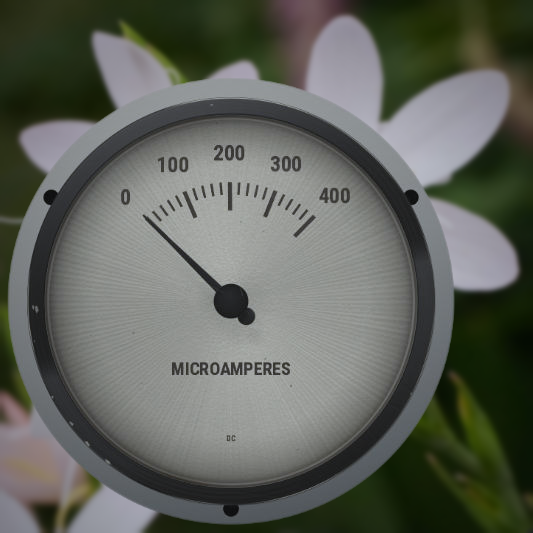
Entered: 0 µA
